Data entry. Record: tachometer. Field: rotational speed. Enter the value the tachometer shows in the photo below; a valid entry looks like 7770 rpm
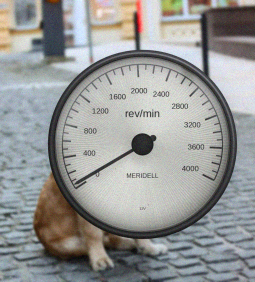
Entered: 50 rpm
